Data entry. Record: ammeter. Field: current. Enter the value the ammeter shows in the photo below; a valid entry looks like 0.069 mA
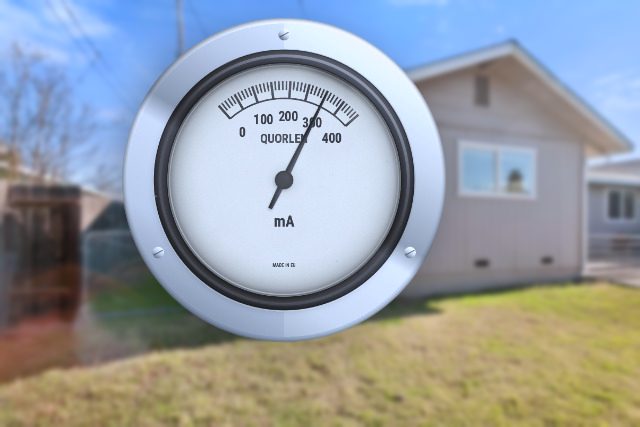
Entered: 300 mA
